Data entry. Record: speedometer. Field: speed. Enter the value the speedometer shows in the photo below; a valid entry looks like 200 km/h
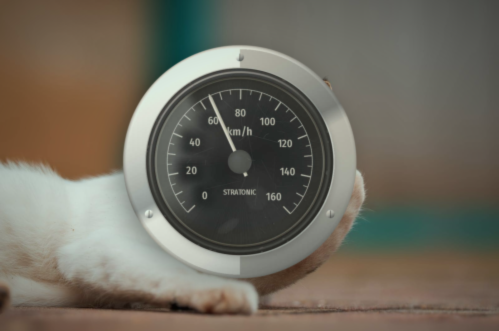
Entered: 65 km/h
